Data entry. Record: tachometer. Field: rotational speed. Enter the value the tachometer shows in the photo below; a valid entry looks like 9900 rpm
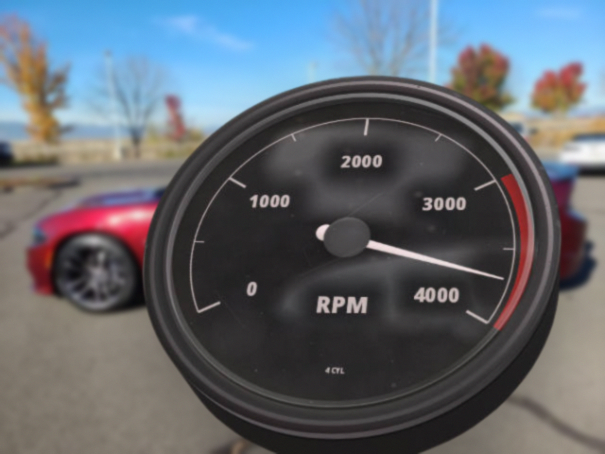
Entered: 3750 rpm
